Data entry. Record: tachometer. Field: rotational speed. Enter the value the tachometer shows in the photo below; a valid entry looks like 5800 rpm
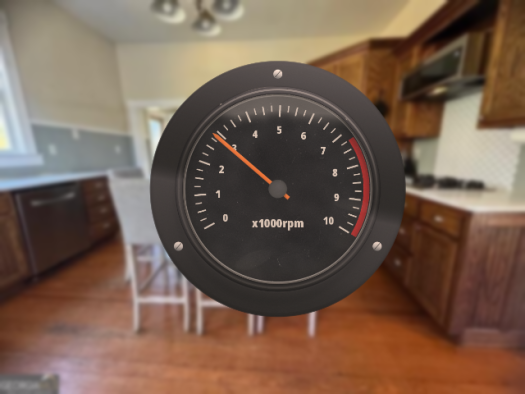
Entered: 2875 rpm
